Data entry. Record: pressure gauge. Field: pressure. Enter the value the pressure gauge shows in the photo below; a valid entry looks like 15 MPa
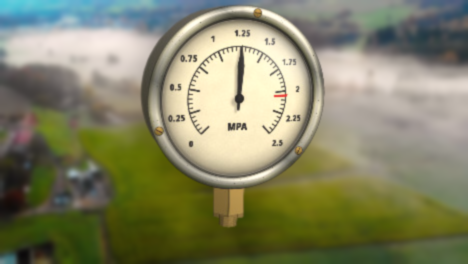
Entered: 1.25 MPa
